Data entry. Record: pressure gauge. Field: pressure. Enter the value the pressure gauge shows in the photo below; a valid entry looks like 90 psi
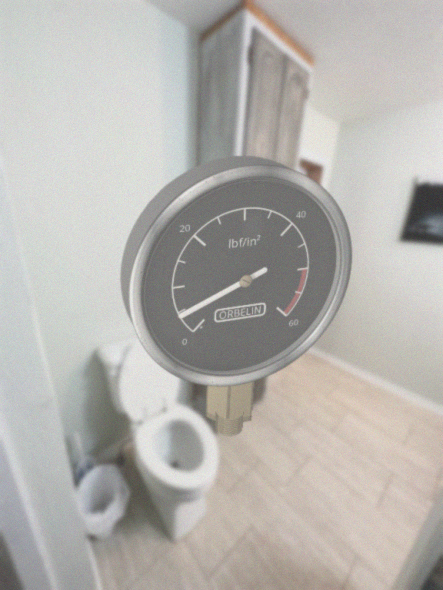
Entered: 5 psi
